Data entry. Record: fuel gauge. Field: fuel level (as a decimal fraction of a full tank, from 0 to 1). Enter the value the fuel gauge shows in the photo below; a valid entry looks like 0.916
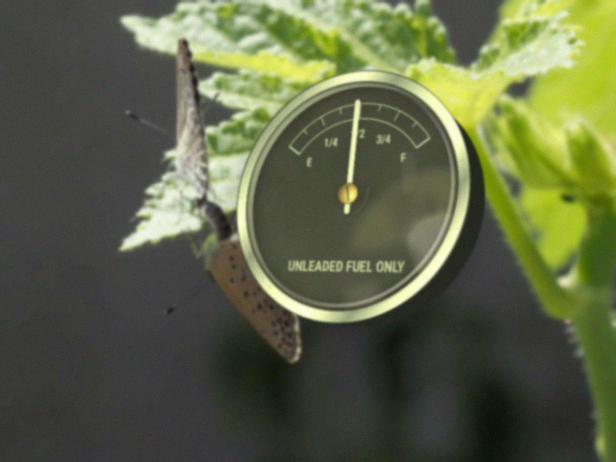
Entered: 0.5
